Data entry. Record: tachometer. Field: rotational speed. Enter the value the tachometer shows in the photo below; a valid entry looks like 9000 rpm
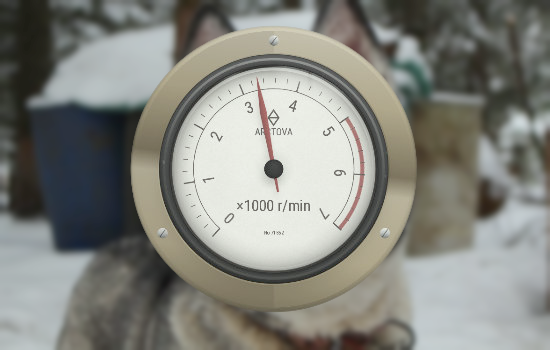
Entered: 3300 rpm
